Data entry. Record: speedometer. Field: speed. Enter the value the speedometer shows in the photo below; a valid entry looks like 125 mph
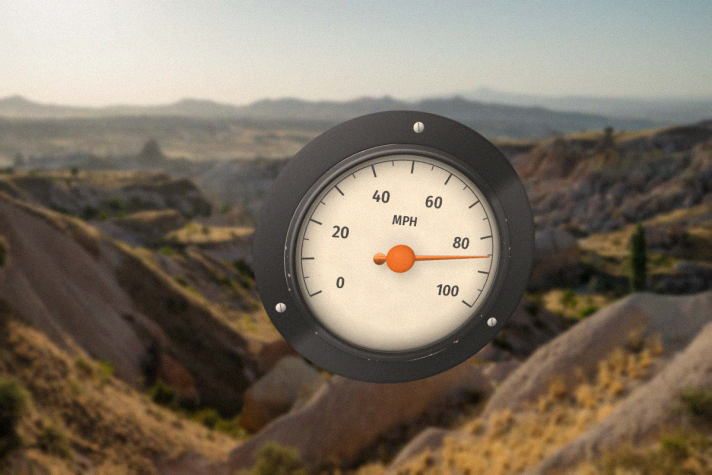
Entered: 85 mph
